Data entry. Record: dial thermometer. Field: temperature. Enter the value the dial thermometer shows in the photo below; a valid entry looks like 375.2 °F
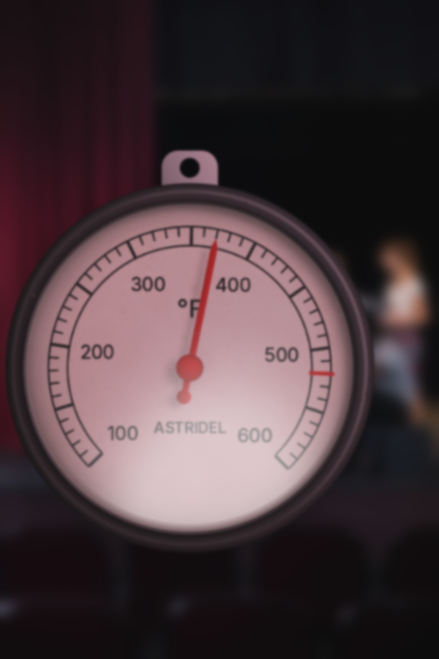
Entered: 370 °F
